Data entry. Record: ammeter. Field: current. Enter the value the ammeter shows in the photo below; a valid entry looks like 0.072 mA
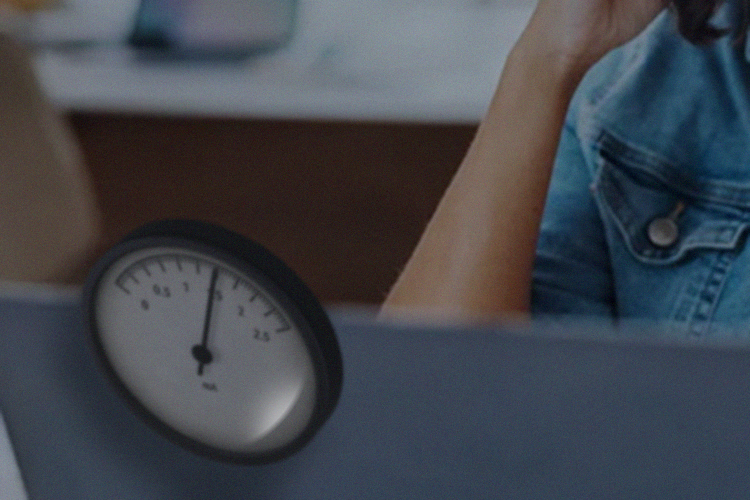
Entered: 1.5 mA
